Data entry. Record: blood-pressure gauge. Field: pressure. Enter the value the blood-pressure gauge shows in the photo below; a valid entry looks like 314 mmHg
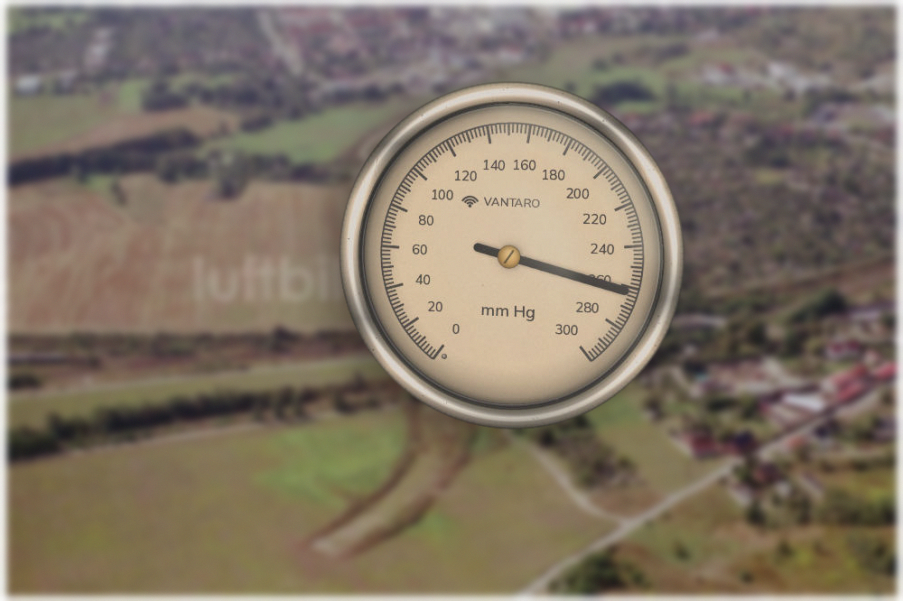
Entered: 262 mmHg
